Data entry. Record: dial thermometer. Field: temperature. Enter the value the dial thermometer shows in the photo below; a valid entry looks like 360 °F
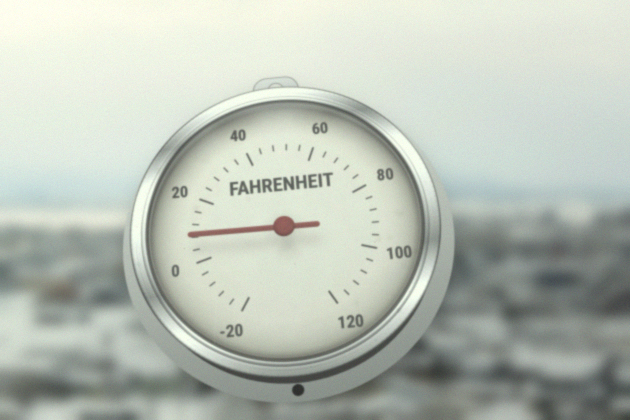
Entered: 8 °F
